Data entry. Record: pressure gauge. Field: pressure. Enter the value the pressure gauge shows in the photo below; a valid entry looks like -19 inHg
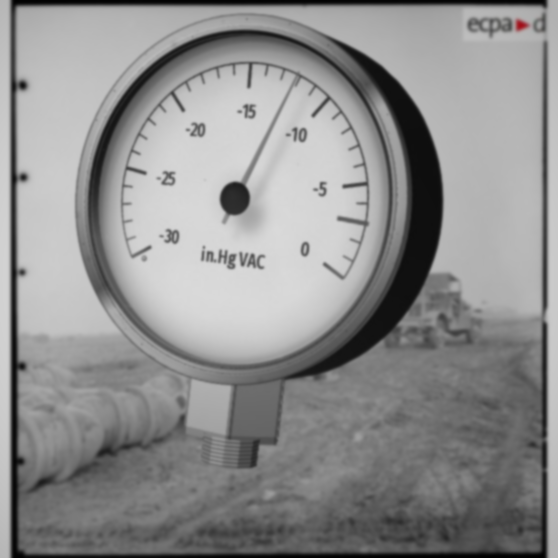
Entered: -12 inHg
